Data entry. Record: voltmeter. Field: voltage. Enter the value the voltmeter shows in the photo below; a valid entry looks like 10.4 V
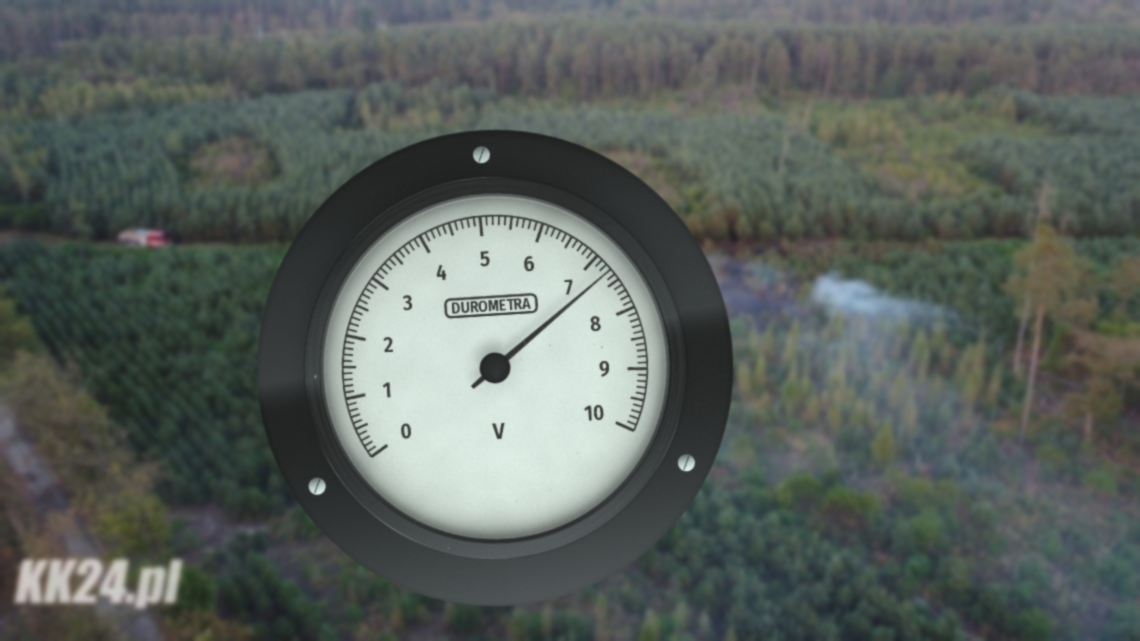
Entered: 7.3 V
